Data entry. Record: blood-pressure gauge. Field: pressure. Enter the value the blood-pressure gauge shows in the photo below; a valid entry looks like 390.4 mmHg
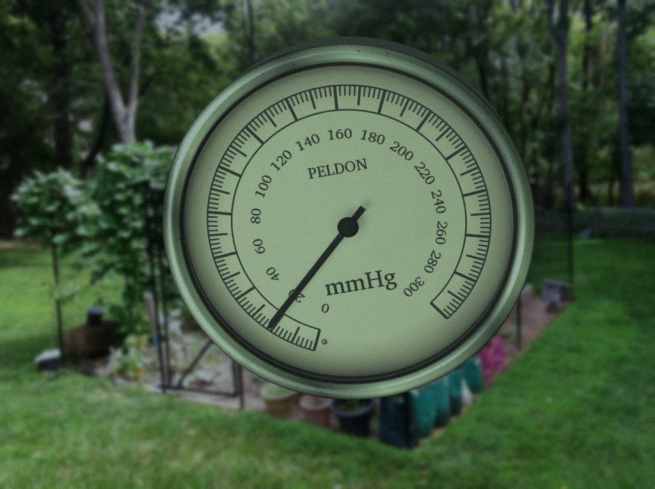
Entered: 22 mmHg
